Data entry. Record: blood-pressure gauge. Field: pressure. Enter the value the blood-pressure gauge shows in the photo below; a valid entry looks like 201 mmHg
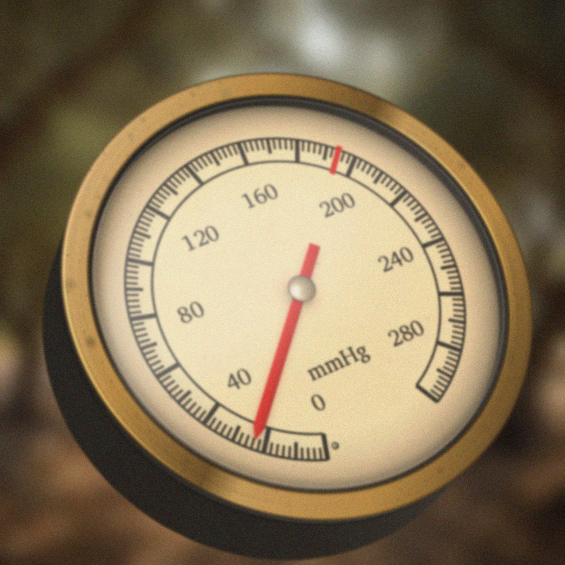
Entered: 24 mmHg
